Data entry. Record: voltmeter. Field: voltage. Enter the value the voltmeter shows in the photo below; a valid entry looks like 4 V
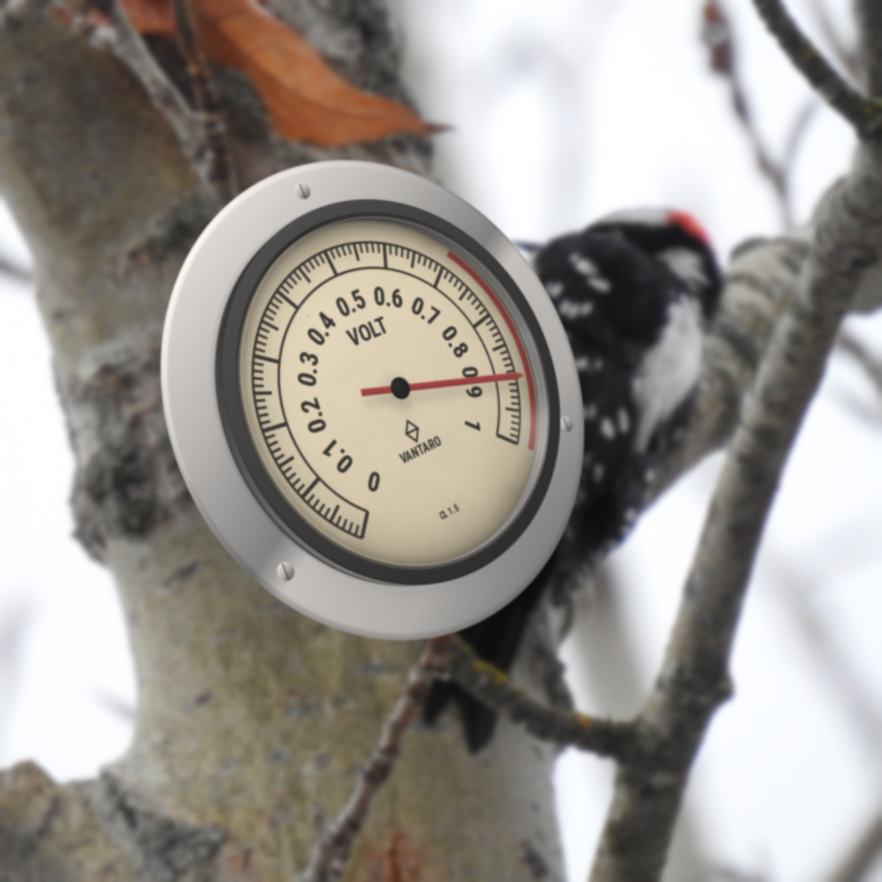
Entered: 0.9 V
